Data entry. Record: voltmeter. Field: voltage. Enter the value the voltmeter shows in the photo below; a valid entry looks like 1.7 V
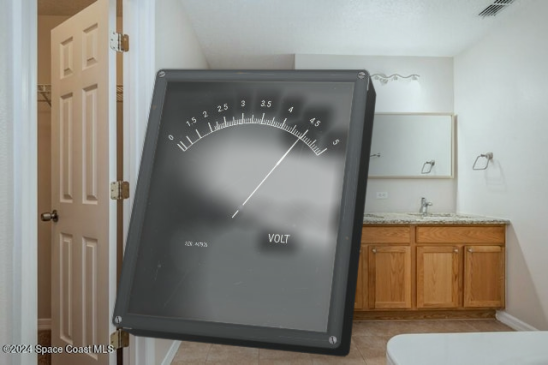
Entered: 4.5 V
